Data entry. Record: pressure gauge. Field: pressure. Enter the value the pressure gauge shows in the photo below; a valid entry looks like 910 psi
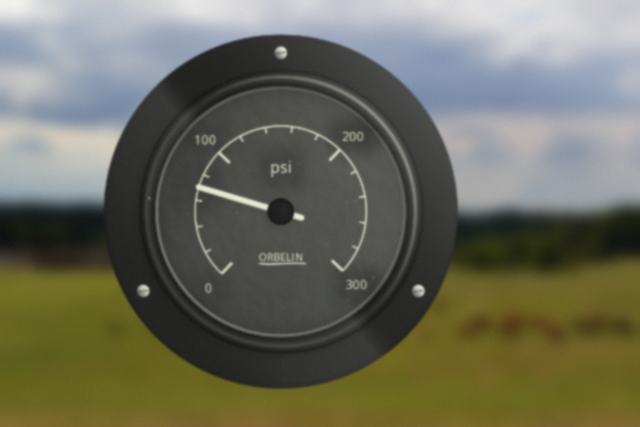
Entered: 70 psi
